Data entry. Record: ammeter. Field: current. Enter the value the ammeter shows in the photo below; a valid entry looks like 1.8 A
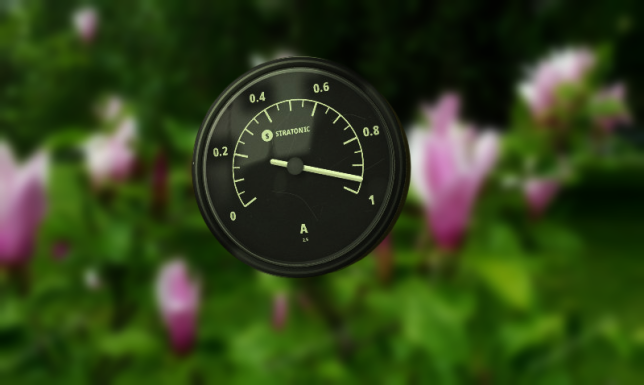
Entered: 0.95 A
